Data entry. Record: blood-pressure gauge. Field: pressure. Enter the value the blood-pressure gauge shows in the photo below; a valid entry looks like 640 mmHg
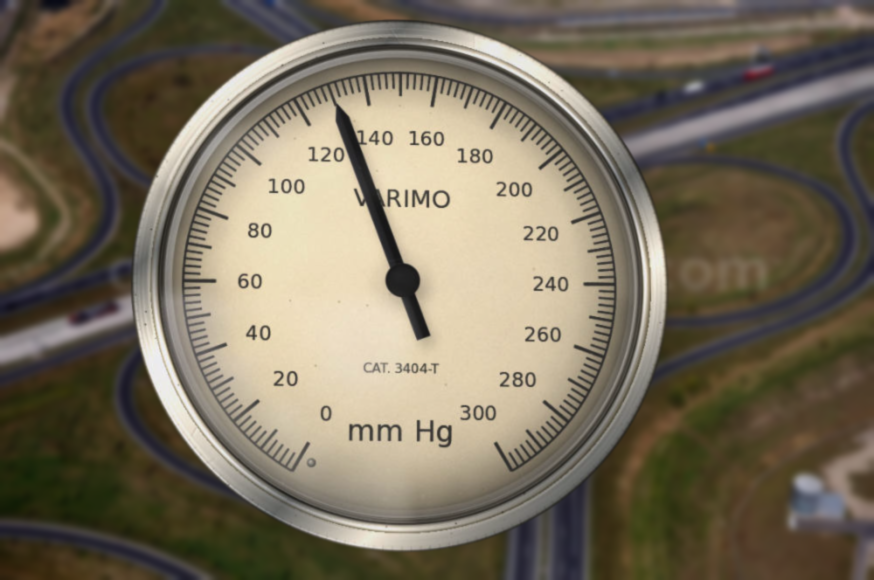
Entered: 130 mmHg
